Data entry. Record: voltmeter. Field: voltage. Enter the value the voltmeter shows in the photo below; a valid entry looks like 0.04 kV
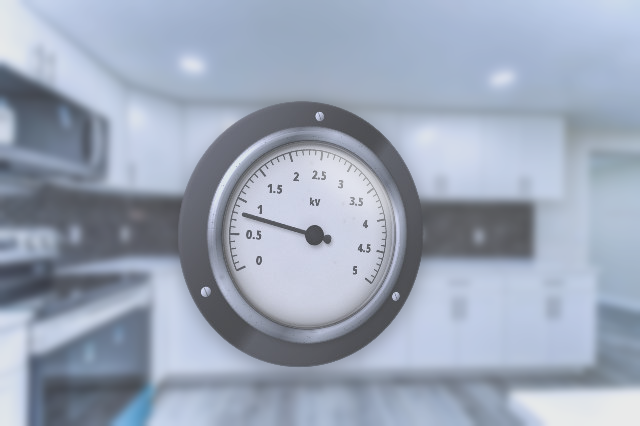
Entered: 0.8 kV
